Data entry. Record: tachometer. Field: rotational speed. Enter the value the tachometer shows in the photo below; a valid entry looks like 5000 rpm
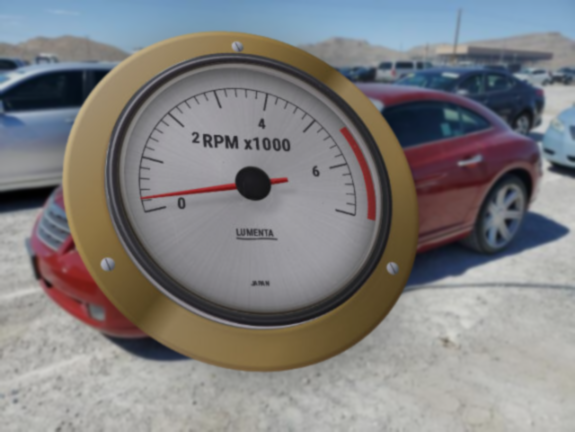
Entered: 200 rpm
